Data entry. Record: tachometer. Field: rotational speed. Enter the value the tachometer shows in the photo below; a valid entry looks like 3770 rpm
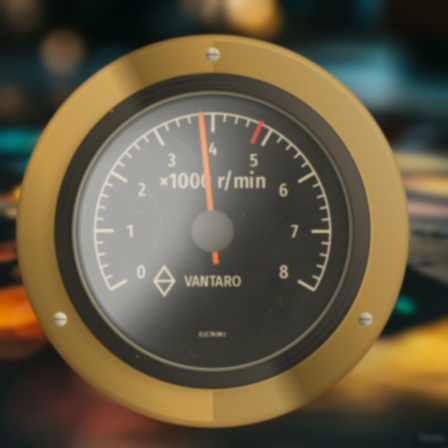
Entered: 3800 rpm
